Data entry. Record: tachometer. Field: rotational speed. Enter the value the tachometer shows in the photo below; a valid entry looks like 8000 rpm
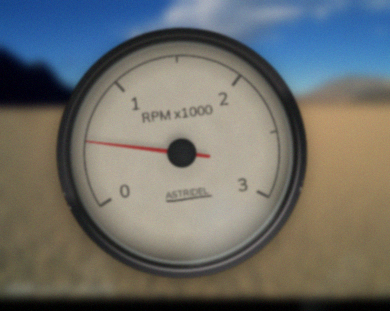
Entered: 500 rpm
